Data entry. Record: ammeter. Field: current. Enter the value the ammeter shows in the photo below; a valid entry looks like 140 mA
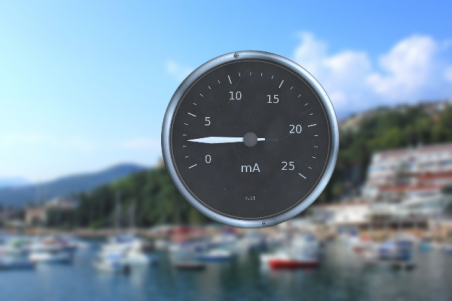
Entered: 2.5 mA
